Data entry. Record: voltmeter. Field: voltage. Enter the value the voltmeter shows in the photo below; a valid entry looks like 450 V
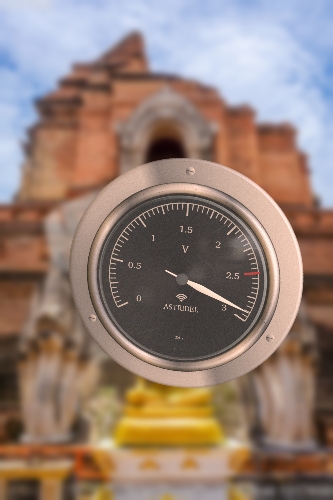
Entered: 2.9 V
